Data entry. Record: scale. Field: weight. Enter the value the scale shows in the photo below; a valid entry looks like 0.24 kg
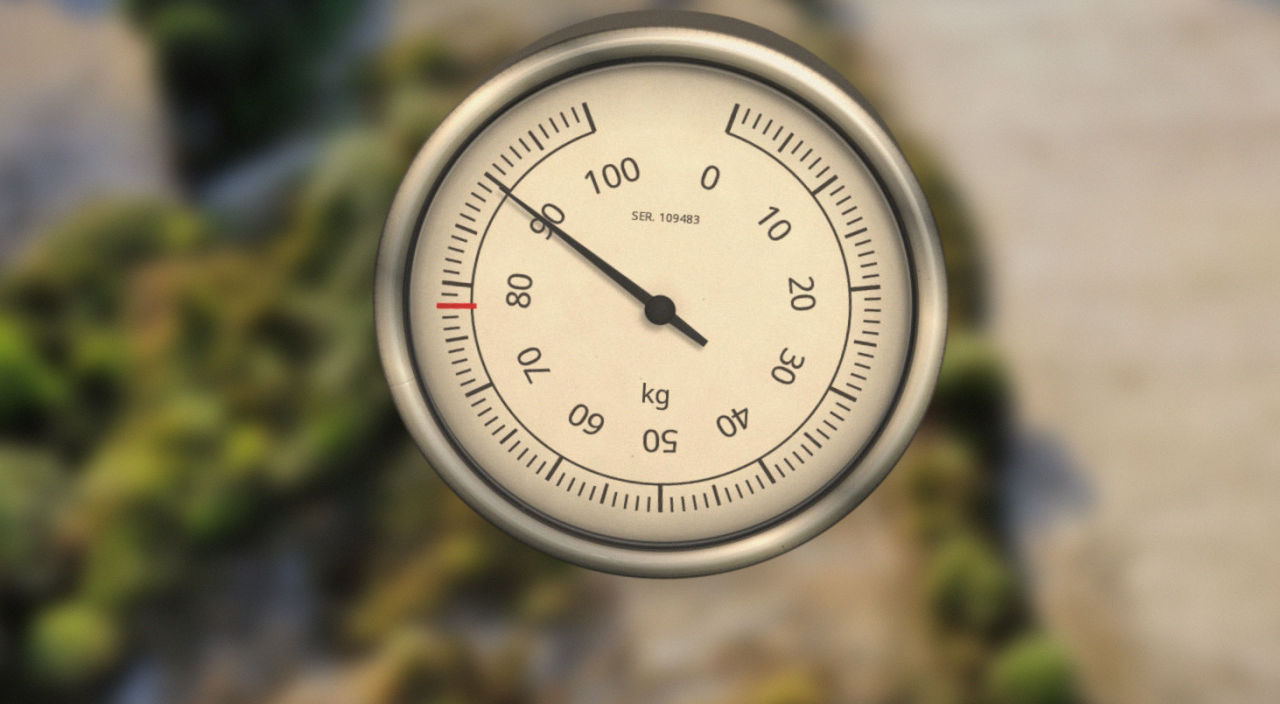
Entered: 90 kg
